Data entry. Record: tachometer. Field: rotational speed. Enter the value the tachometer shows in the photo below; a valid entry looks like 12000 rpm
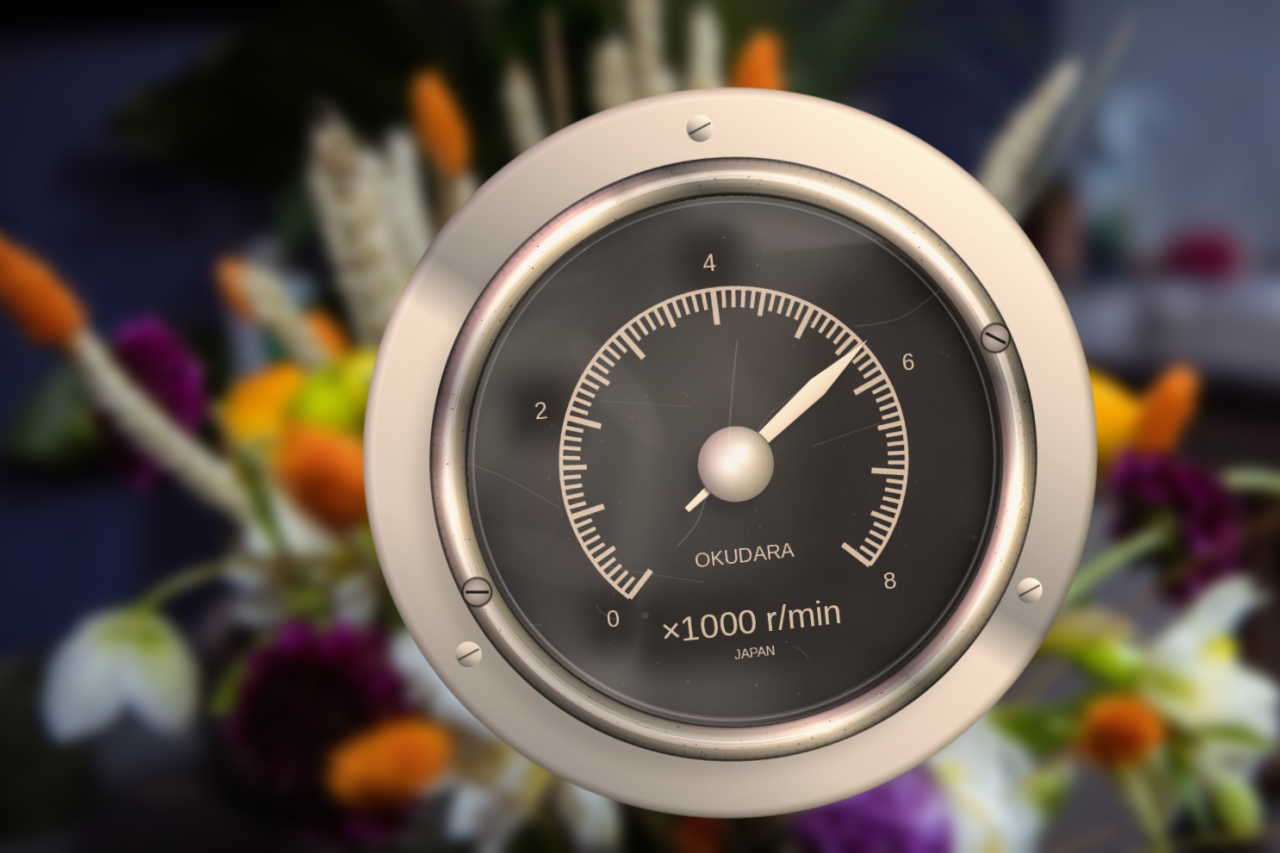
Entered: 5600 rpm
